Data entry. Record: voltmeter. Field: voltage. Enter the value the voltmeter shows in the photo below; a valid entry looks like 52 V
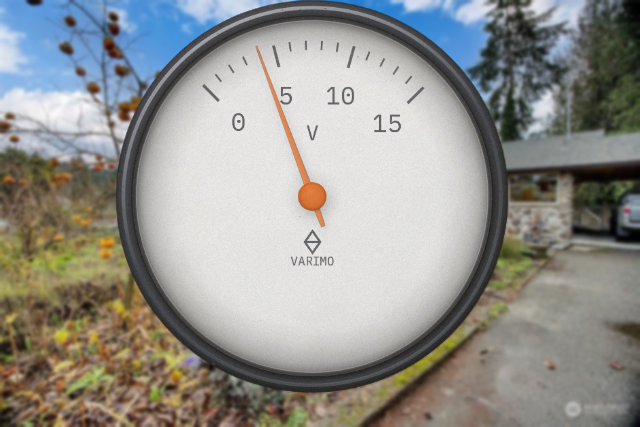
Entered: 4 V
